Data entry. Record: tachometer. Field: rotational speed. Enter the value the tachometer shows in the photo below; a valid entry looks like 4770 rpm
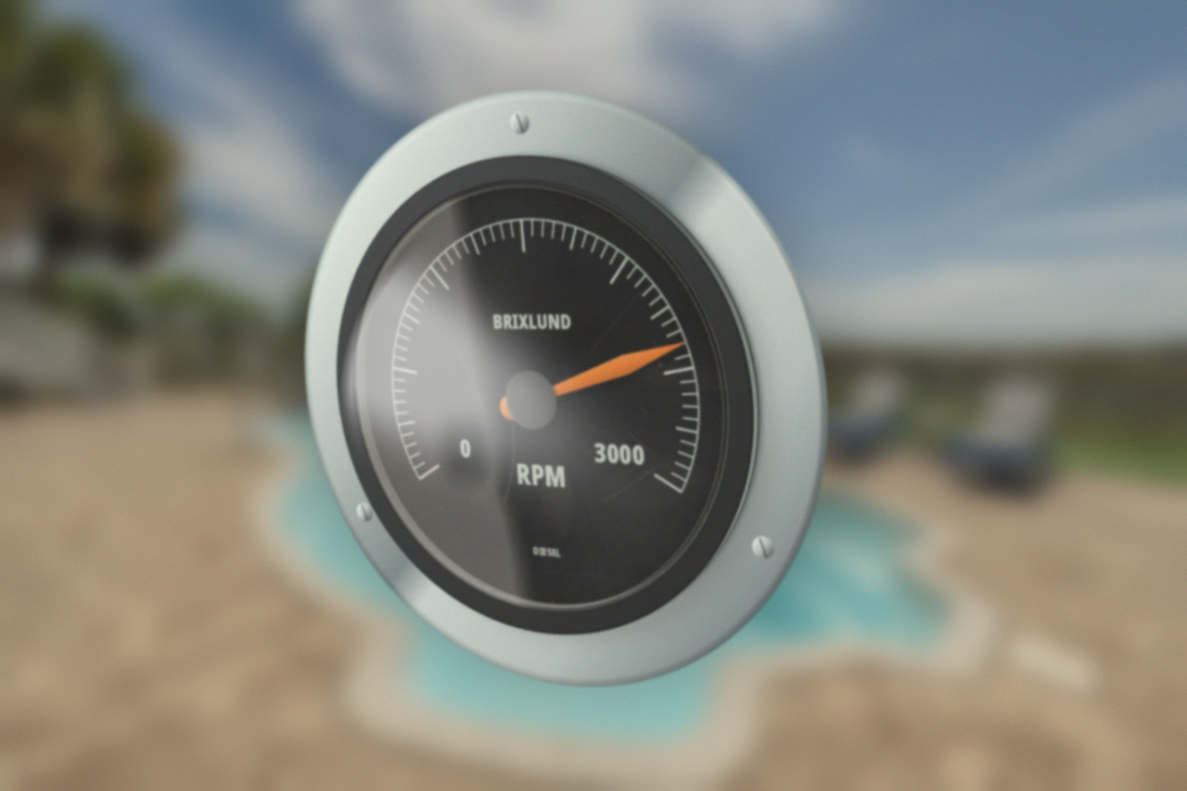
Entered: 2400 rpm
